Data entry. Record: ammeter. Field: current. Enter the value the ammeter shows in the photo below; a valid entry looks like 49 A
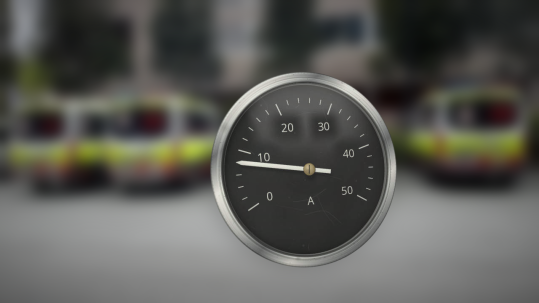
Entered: 8 A
